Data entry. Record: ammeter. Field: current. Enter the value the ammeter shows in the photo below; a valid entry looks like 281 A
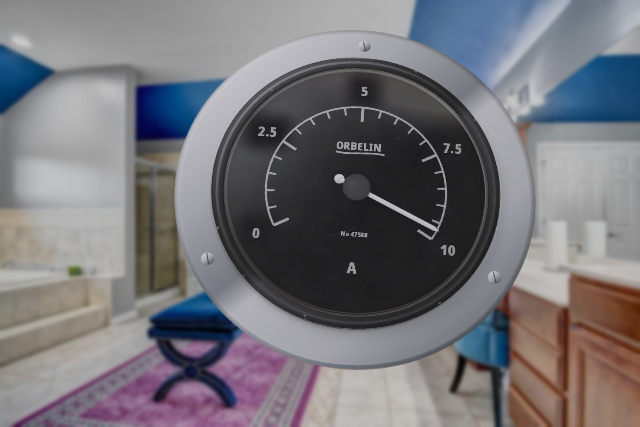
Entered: 9.75 A
